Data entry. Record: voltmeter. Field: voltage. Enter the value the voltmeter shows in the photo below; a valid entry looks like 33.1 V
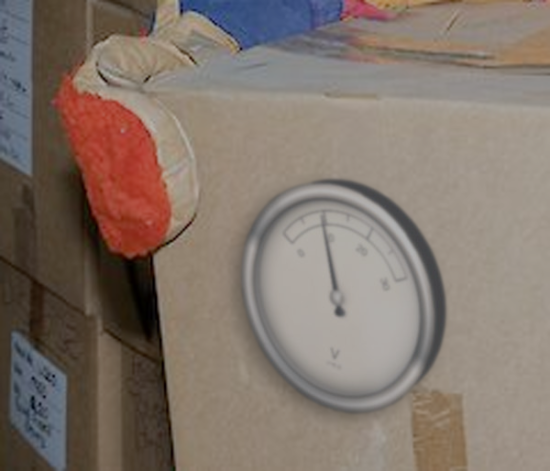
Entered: 10 V
